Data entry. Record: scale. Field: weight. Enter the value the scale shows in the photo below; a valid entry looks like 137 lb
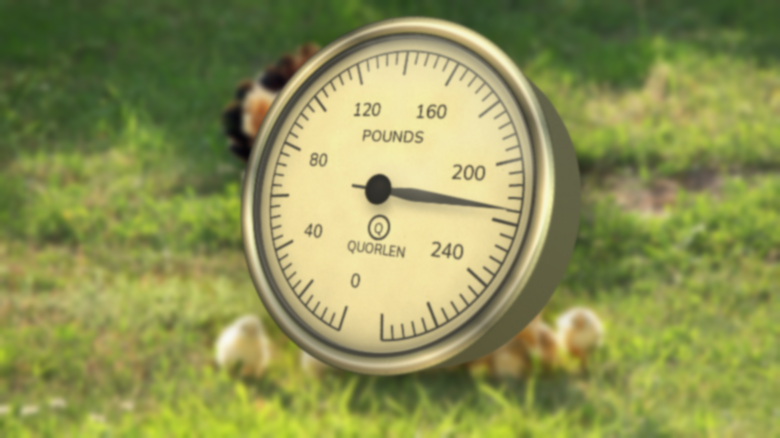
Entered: 216 lb
